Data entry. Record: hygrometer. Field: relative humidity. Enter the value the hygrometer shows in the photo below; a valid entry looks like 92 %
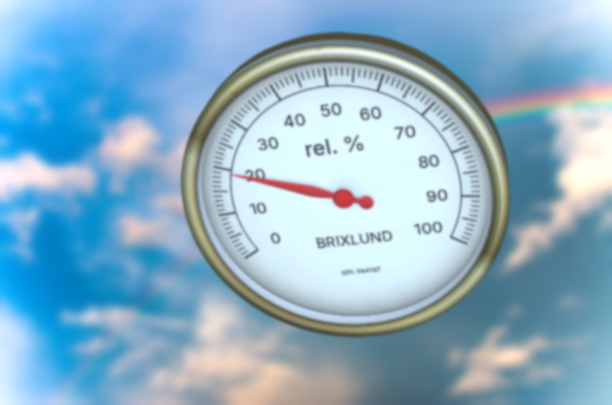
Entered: 20 %
